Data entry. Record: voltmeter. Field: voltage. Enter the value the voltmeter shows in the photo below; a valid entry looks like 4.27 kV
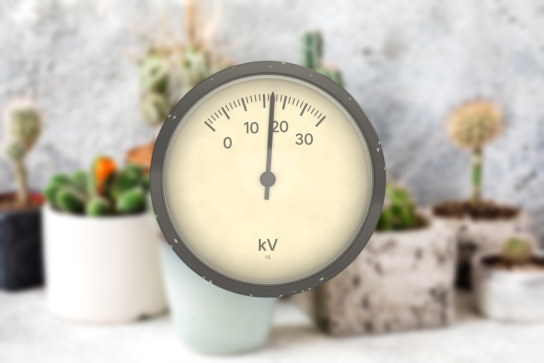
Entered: 17 kV
